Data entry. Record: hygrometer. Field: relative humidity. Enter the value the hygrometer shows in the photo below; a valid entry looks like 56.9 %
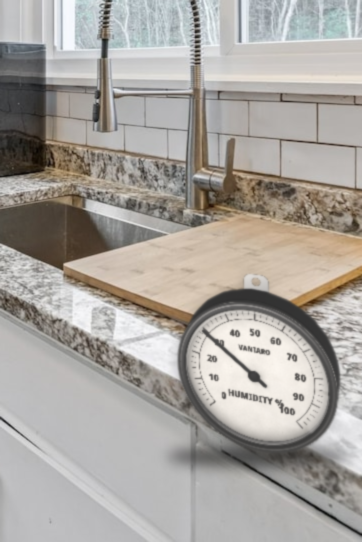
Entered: 30 %
